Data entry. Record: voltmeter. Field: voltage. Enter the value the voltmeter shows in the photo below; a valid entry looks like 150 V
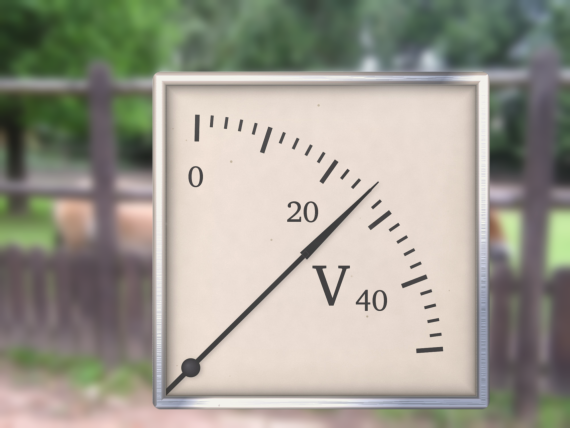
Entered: 26 V
